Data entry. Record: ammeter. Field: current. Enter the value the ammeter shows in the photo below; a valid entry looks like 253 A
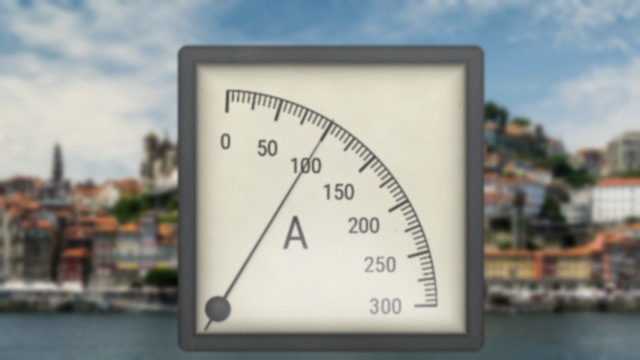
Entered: 100 A
